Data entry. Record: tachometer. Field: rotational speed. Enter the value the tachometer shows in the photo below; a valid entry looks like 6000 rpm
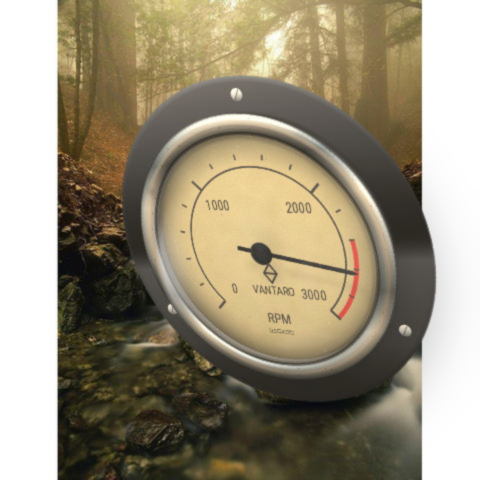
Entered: 2600 rpm
